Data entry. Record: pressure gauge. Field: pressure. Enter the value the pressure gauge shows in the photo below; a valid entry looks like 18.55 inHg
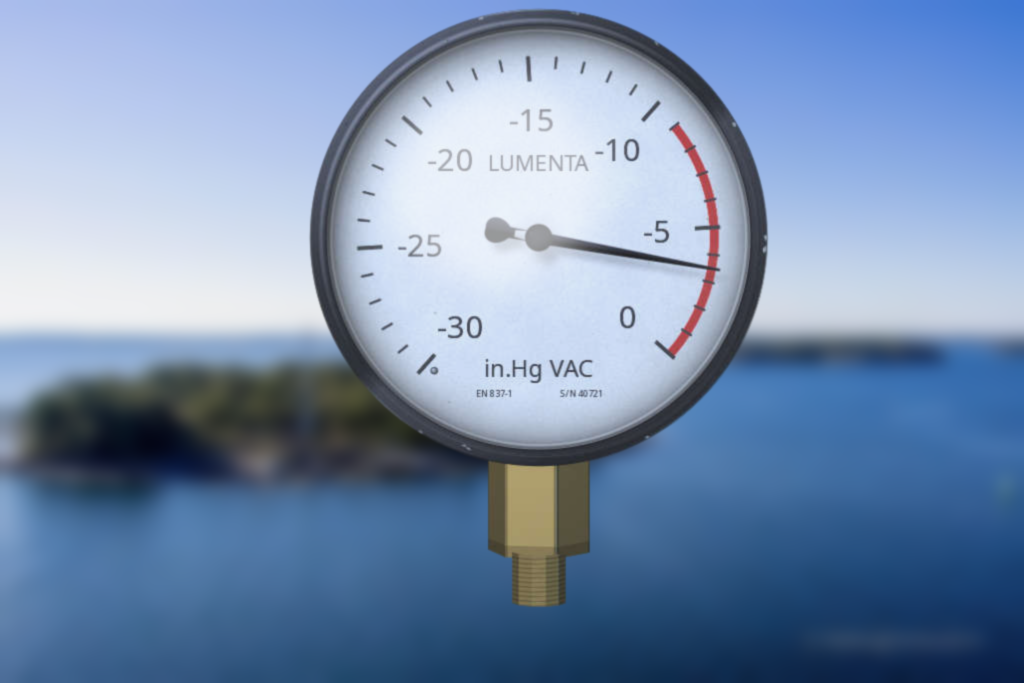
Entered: -3.5 inHg
